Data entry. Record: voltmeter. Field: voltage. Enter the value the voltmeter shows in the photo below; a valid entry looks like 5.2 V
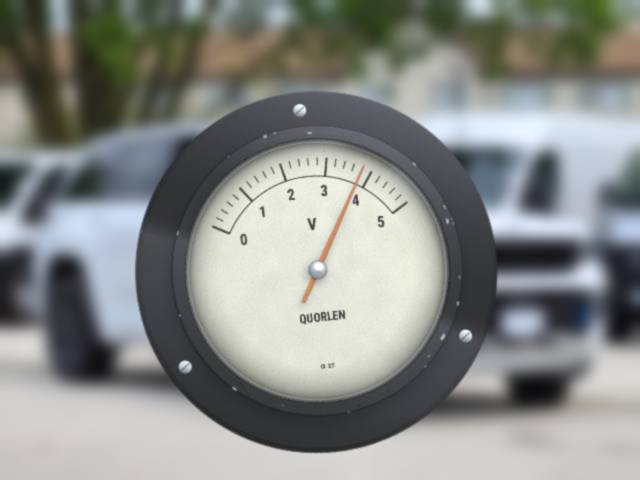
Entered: 3.8 V
